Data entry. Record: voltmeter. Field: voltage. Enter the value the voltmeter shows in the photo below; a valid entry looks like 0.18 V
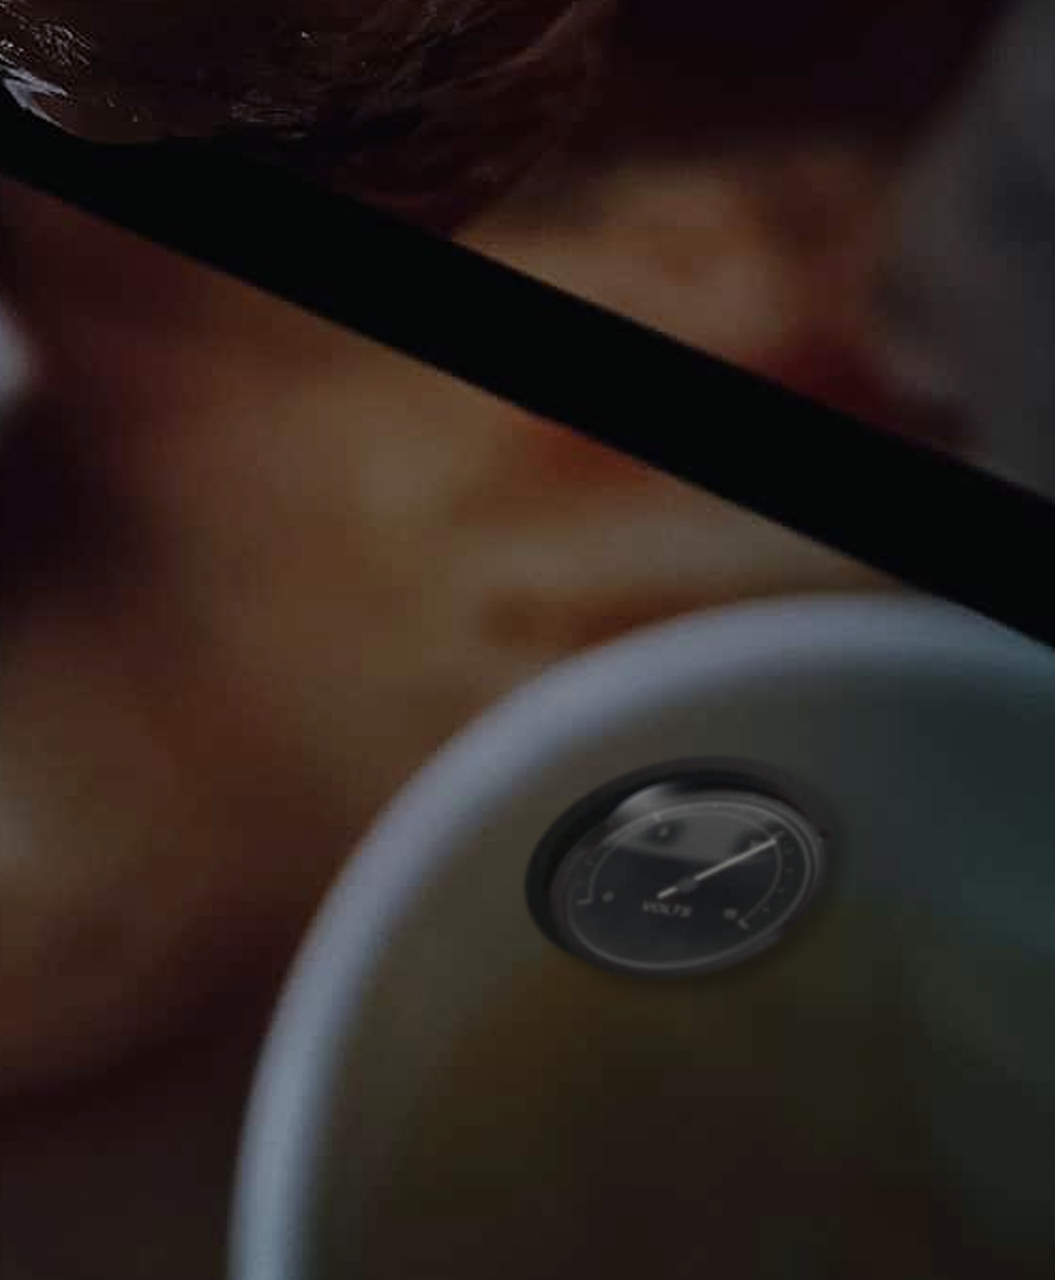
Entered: 10 V
